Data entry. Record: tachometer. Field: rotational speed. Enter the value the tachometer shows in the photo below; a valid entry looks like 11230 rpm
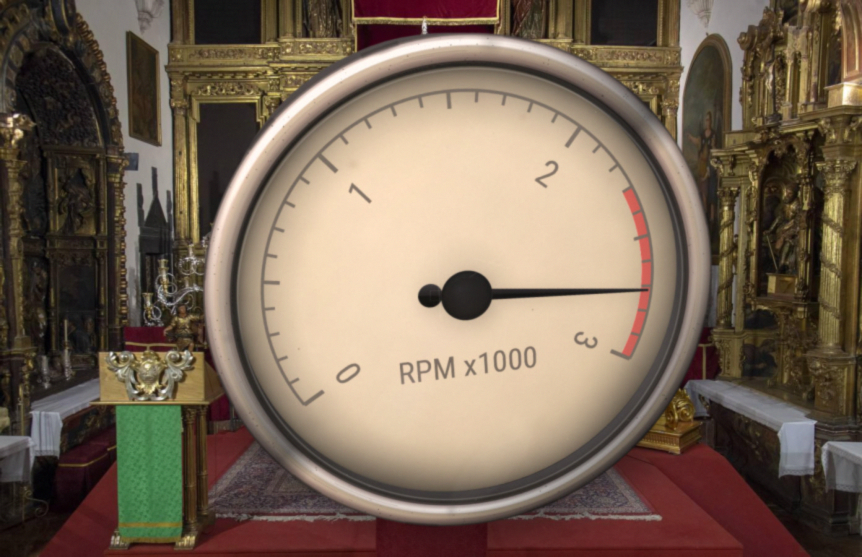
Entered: 2700 rpm
